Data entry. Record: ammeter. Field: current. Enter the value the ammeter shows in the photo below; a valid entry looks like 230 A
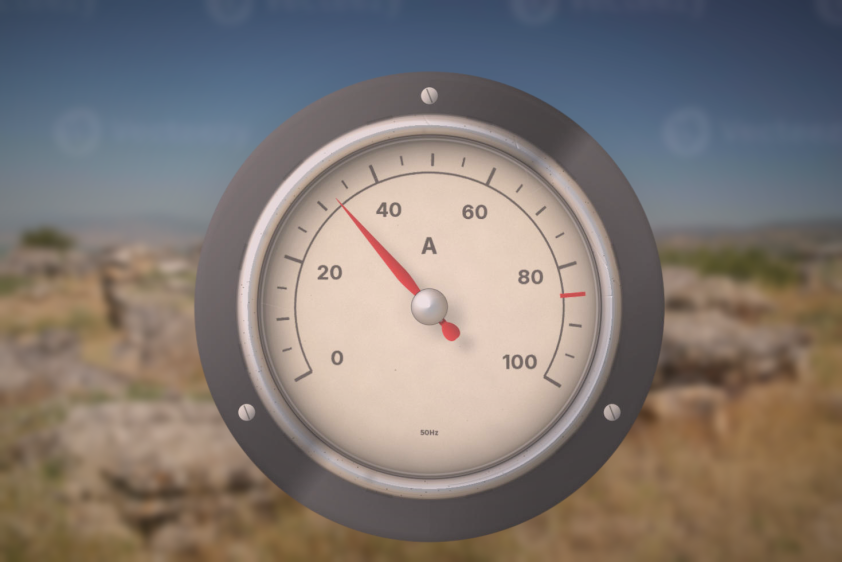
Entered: 32.5 A
